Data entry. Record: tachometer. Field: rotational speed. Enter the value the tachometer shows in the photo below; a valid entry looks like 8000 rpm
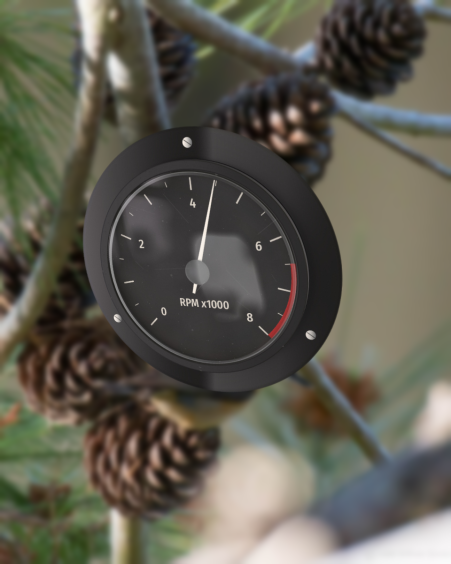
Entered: 4500 rpm
